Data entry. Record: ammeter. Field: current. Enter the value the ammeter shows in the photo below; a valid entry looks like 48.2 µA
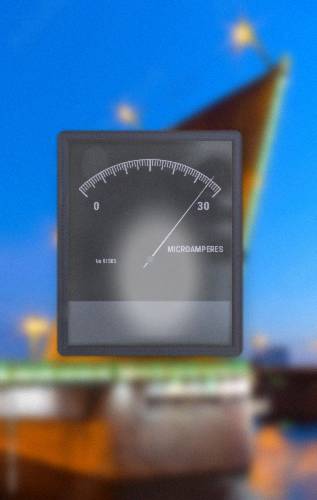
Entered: 27.5 µA
